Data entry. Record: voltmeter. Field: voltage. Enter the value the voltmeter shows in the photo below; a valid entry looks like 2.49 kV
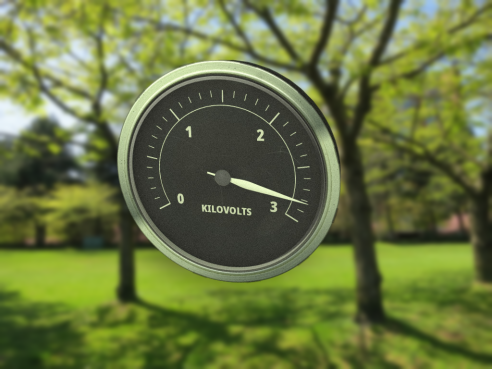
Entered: 2.8 kV
